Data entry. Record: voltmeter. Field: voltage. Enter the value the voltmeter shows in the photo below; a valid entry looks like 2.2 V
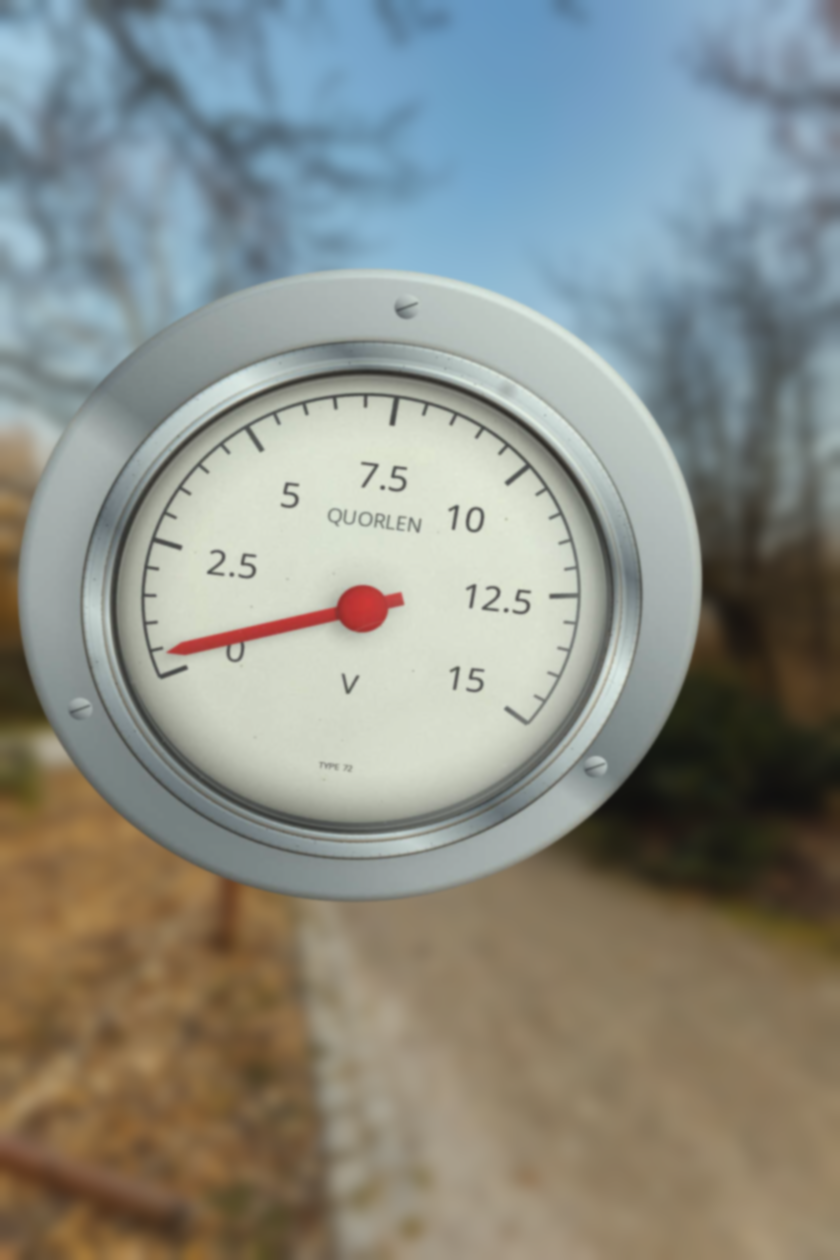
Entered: 0.5 V
